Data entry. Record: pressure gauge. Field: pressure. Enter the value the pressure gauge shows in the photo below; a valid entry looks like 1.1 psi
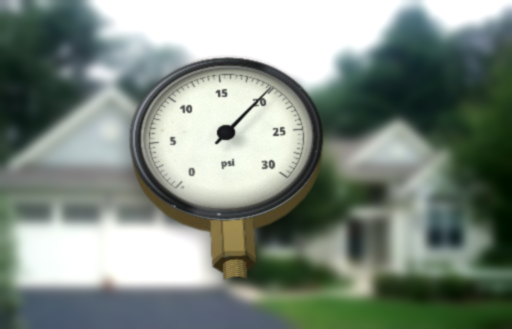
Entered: 20 psi
